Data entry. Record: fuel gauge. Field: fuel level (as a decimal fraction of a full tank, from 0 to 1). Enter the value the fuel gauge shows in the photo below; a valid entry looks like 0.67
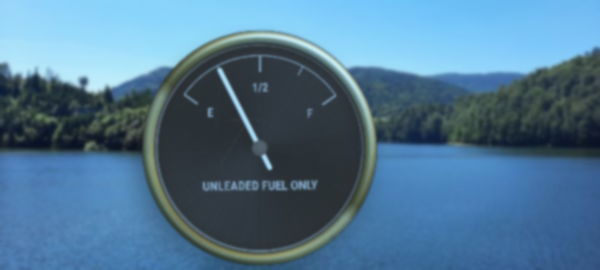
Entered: 0.25
